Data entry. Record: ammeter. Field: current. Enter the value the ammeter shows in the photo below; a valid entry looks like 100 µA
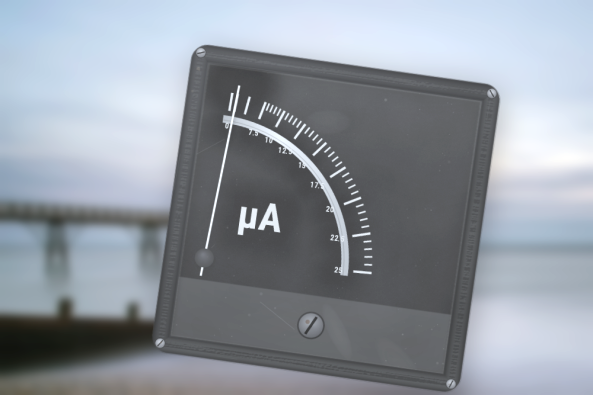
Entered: 2.5 µA
